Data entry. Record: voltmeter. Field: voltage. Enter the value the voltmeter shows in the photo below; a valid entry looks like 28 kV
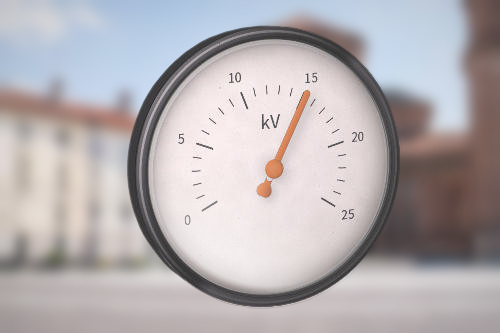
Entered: 15 kV
